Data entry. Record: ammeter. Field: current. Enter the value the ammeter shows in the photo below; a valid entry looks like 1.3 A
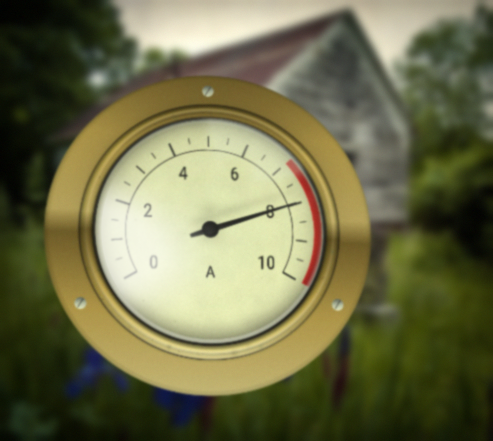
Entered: 8 A
